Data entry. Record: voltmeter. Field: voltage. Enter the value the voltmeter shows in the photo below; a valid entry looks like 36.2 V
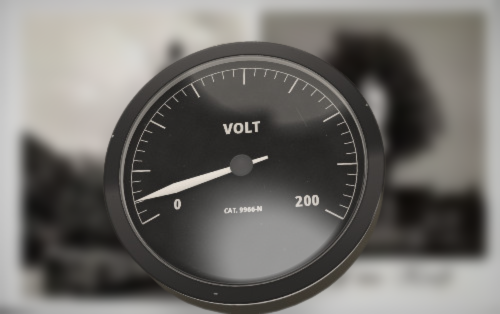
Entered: 10 V
